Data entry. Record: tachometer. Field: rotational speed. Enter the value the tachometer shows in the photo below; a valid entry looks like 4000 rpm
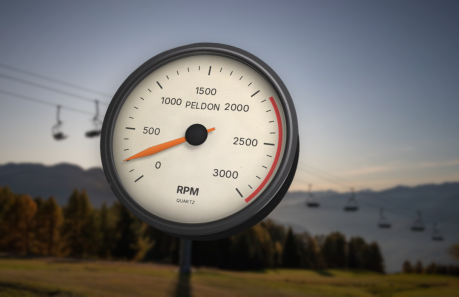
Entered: 200 rpm
